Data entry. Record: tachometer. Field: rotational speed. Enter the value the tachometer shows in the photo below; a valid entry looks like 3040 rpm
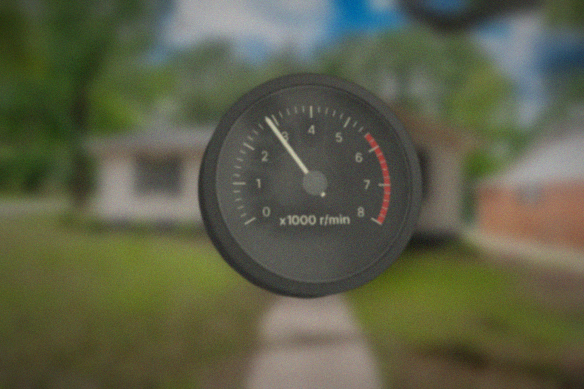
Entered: 2800 rpm
